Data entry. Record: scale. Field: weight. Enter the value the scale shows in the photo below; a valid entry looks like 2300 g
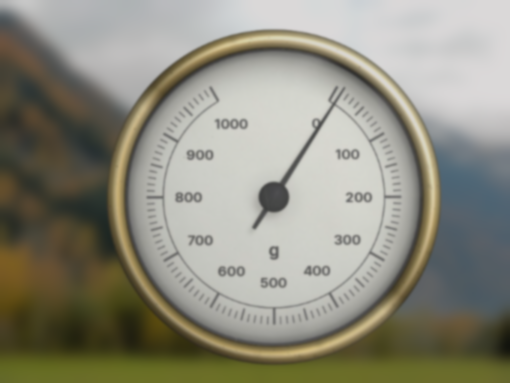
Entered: 10 g
